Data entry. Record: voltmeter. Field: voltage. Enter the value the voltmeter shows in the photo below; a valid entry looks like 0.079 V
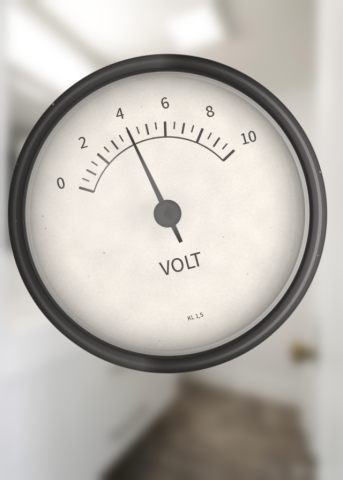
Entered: 4 V
